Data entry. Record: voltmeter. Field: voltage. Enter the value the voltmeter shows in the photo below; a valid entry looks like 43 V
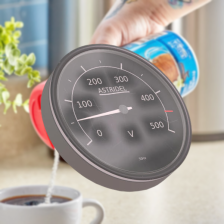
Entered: 50 V
